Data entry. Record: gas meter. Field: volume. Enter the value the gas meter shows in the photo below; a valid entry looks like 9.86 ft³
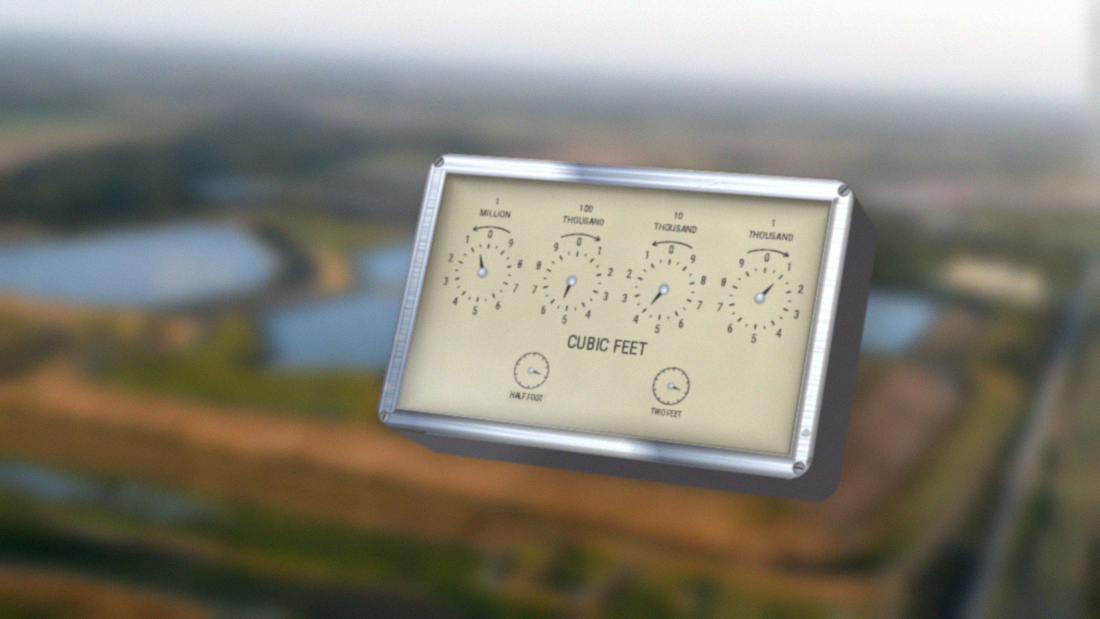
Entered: 54100 ft³
